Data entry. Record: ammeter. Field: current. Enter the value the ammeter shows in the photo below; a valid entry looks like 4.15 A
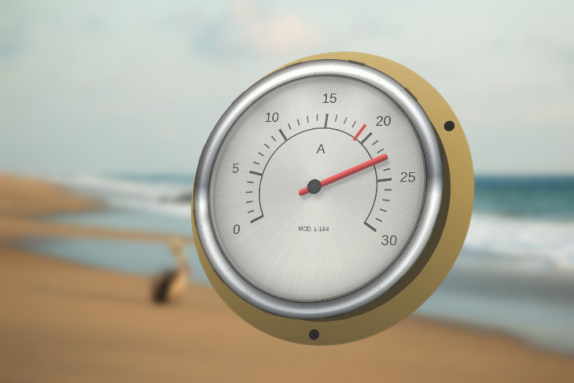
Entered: 23 A
